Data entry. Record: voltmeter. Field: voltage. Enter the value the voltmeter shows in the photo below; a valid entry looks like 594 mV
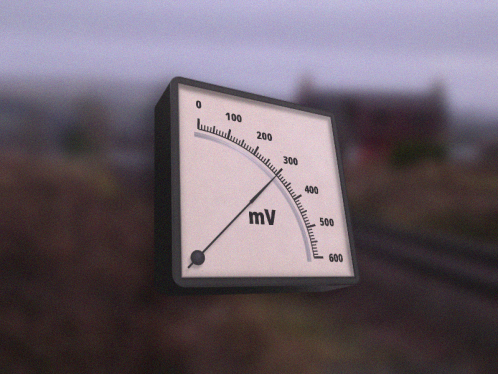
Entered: 300 mV
